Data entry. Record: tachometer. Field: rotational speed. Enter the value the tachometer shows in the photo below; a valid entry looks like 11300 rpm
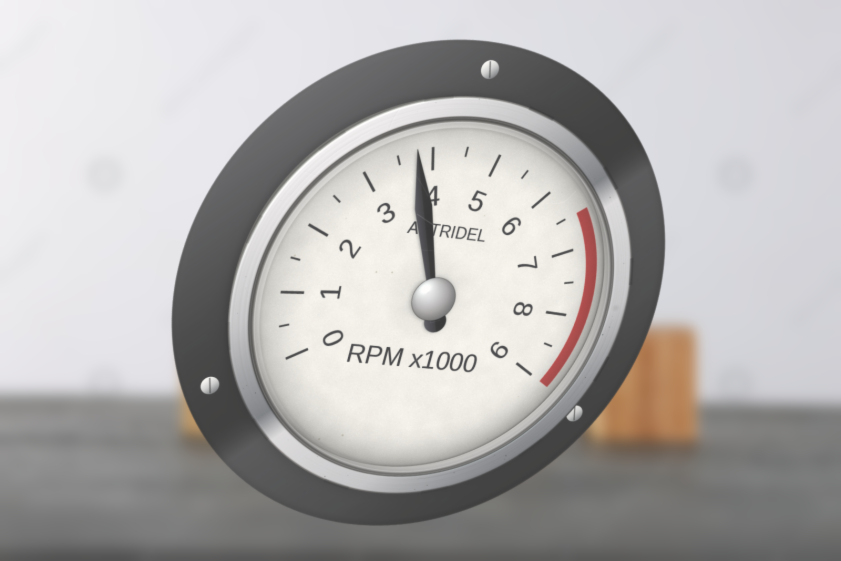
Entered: 3750 rpm
